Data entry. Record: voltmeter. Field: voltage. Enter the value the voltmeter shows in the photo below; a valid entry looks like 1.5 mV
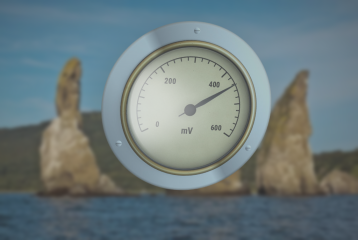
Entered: 440 mV
